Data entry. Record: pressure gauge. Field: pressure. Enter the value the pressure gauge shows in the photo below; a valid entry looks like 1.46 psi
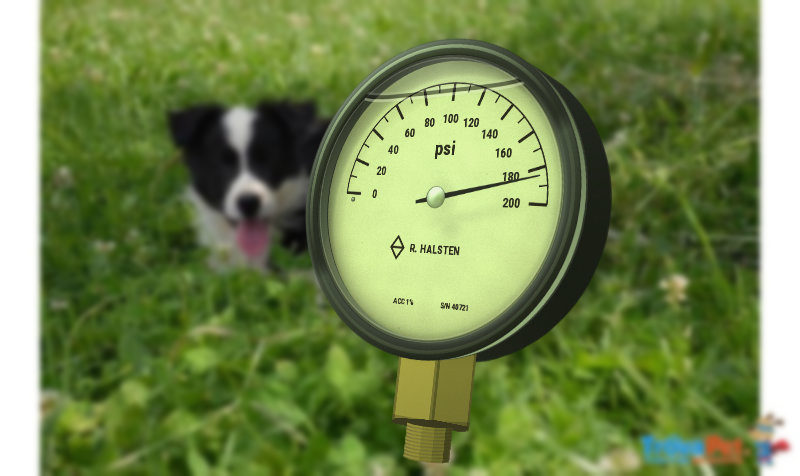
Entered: 185 psi
